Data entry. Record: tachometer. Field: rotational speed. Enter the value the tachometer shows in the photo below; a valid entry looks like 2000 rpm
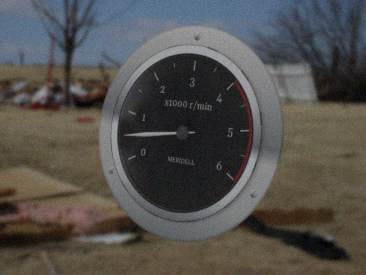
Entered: 500 rpm
